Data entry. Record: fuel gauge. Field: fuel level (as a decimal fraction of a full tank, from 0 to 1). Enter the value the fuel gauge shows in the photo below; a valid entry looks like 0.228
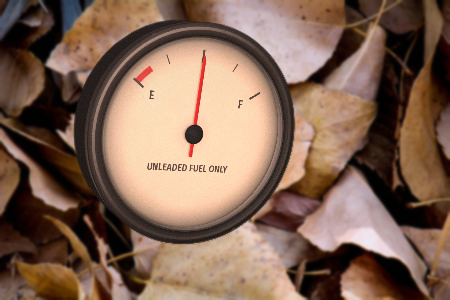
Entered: 0.5
